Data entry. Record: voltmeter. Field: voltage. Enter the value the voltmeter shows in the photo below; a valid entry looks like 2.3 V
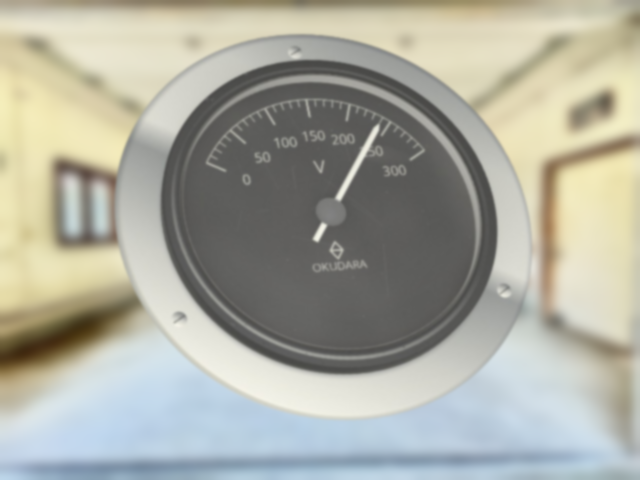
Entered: 240 V
